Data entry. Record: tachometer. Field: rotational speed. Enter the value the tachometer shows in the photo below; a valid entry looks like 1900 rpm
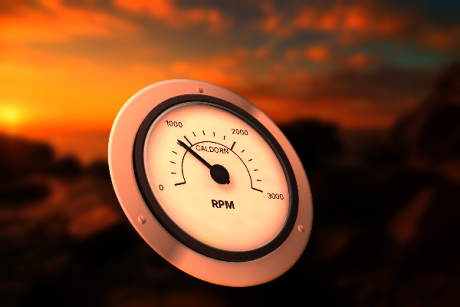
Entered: 800 rpm
